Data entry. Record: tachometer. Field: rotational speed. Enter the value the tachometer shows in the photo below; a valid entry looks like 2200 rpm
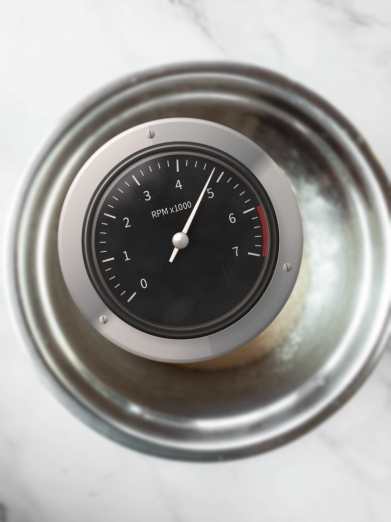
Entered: 4800 rpm
